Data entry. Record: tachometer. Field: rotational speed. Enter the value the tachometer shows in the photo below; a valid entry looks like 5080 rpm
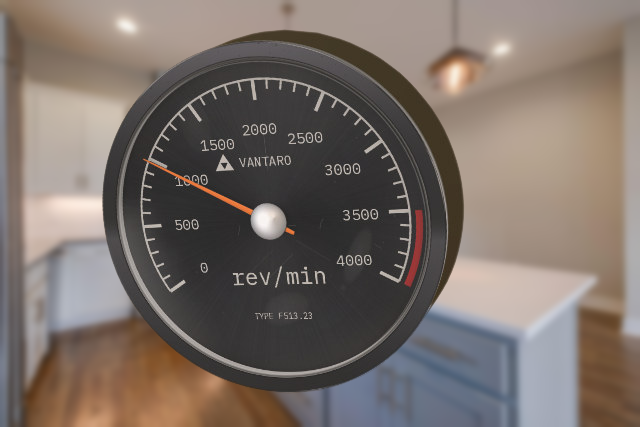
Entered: 1000 rpm
